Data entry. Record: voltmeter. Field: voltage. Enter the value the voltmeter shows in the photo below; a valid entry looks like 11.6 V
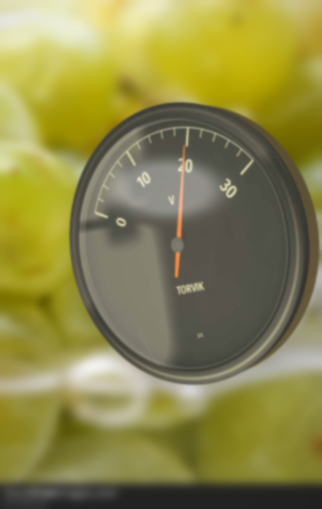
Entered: 20 V
